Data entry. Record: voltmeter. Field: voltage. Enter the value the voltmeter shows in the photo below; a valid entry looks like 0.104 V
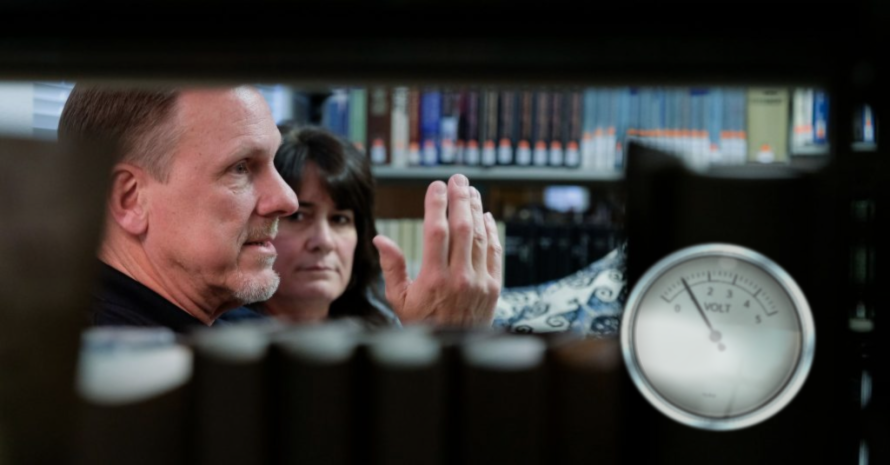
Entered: 1 V
